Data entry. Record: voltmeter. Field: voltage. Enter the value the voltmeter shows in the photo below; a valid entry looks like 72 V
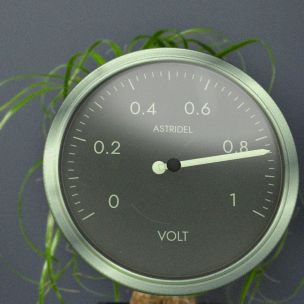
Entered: 0.84 V
